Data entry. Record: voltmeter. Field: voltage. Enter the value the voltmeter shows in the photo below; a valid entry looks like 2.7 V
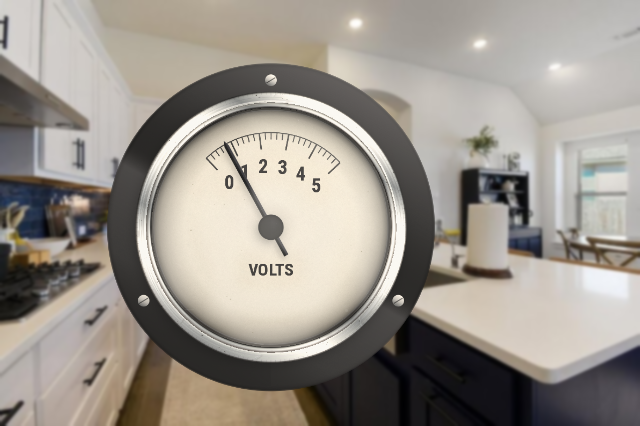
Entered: 0.8 V
